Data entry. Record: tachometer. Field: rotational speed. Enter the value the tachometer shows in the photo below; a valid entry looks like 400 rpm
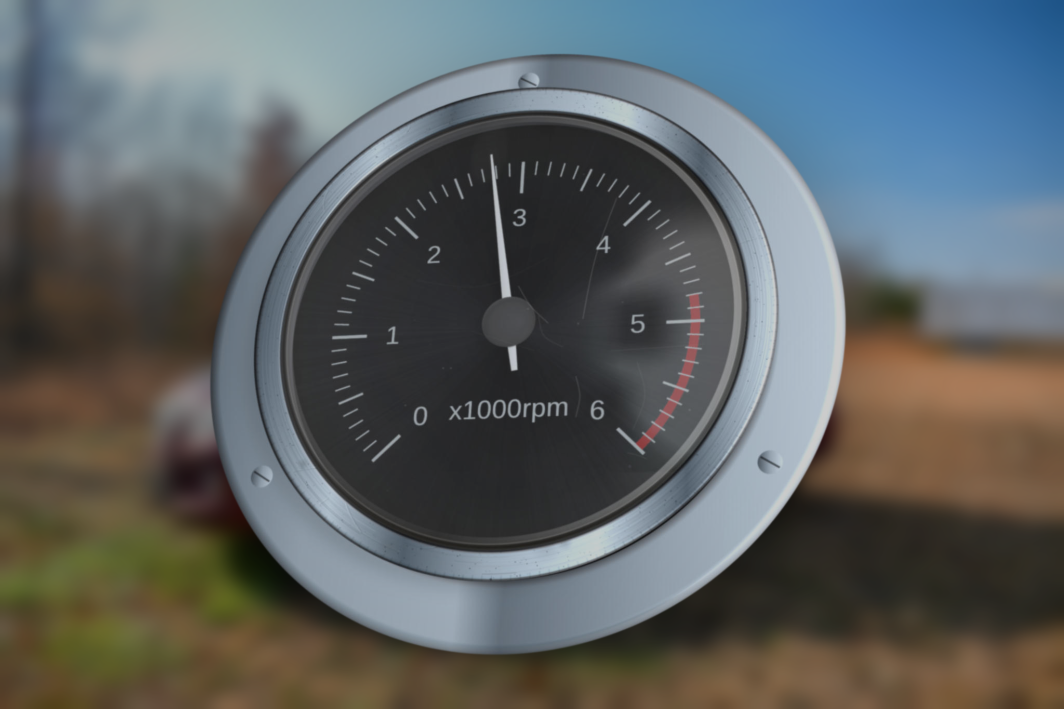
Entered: 2800 rpm
